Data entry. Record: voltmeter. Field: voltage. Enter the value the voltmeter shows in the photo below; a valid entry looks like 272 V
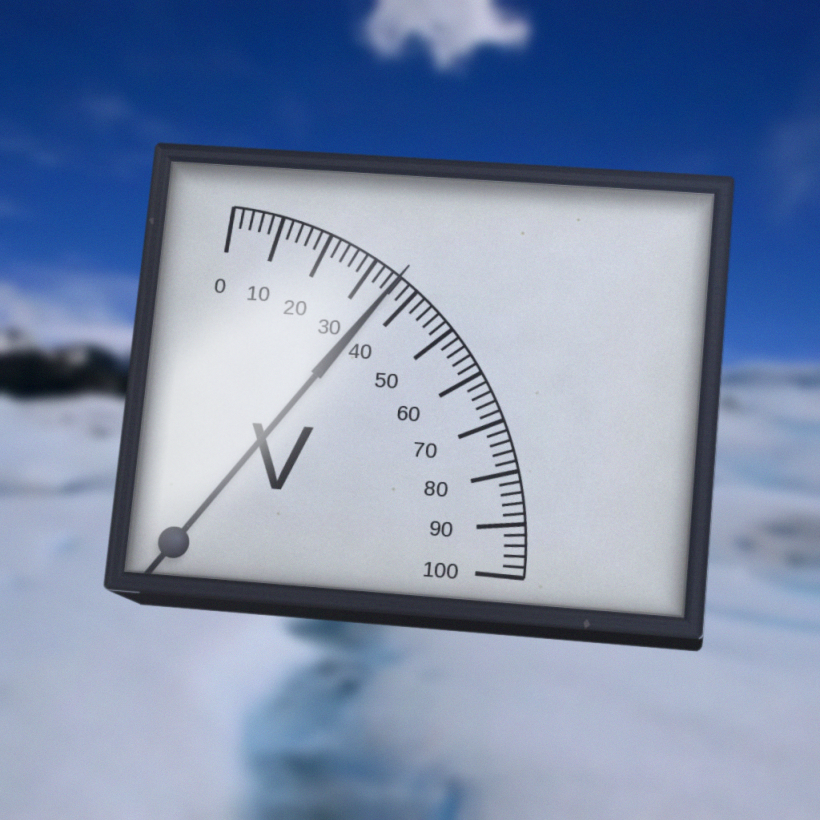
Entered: 36 V
